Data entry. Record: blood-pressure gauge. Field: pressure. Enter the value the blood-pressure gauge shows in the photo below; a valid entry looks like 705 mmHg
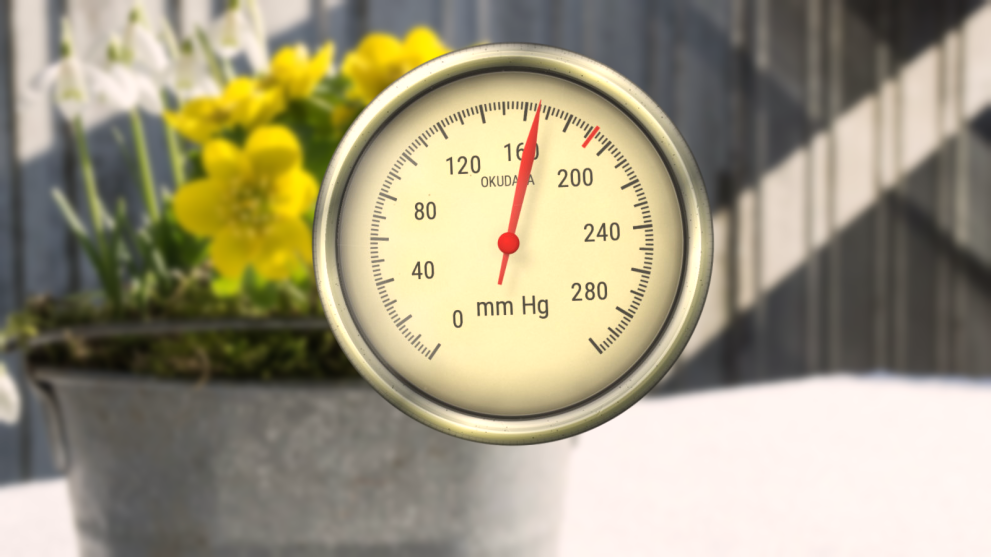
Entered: 166 mmHg
